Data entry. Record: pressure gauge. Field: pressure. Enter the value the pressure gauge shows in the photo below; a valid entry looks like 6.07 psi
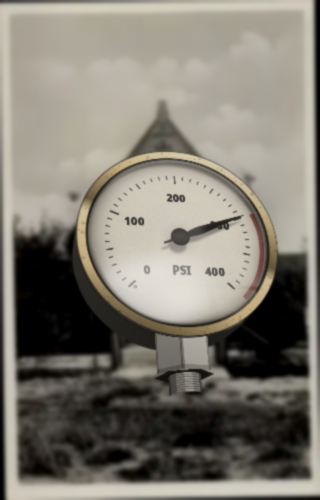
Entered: 300 psi
